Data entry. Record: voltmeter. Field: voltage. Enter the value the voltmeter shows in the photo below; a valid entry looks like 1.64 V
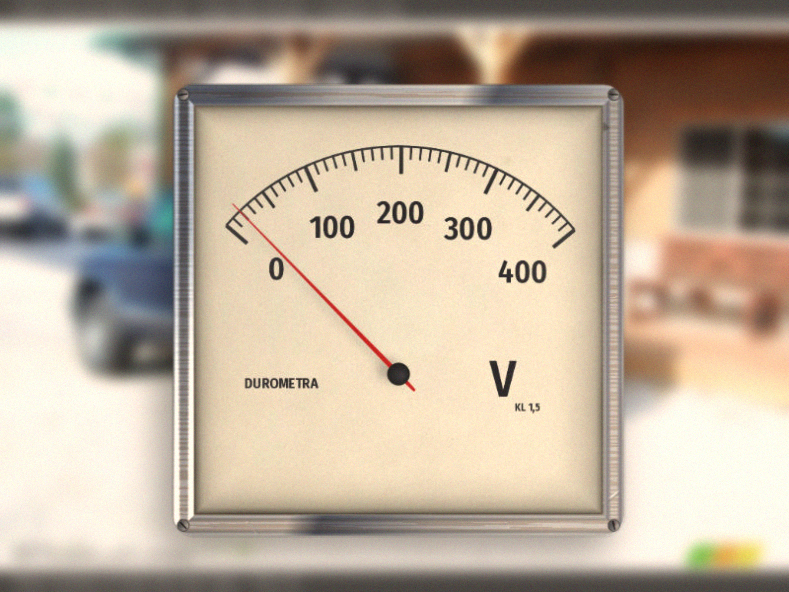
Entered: 20 V
